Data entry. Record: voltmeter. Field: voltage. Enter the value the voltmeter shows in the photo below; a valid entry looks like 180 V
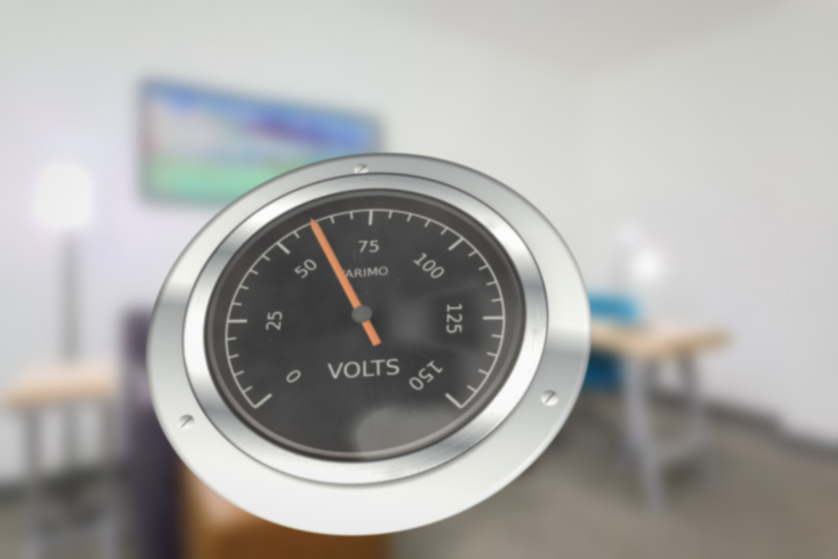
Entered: 60 V
